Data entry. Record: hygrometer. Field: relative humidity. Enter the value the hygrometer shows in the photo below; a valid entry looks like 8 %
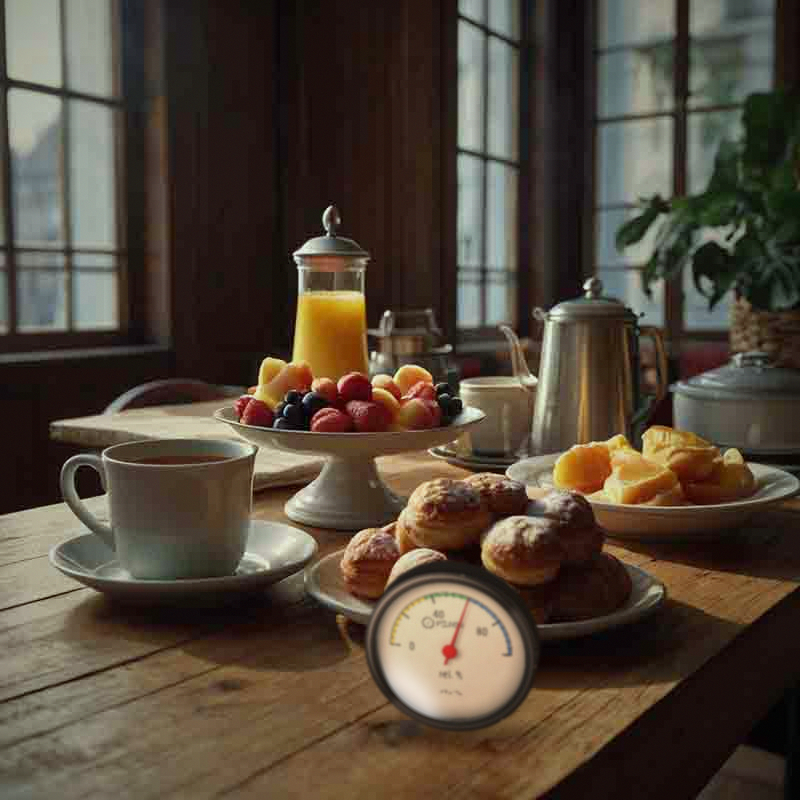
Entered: 60 %
